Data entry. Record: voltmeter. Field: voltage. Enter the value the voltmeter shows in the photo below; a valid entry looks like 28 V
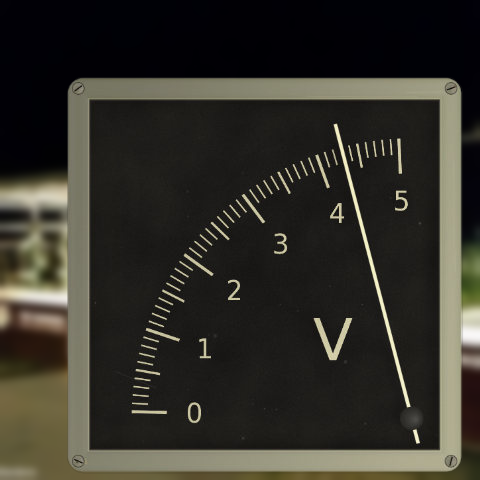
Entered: 4.3 V
